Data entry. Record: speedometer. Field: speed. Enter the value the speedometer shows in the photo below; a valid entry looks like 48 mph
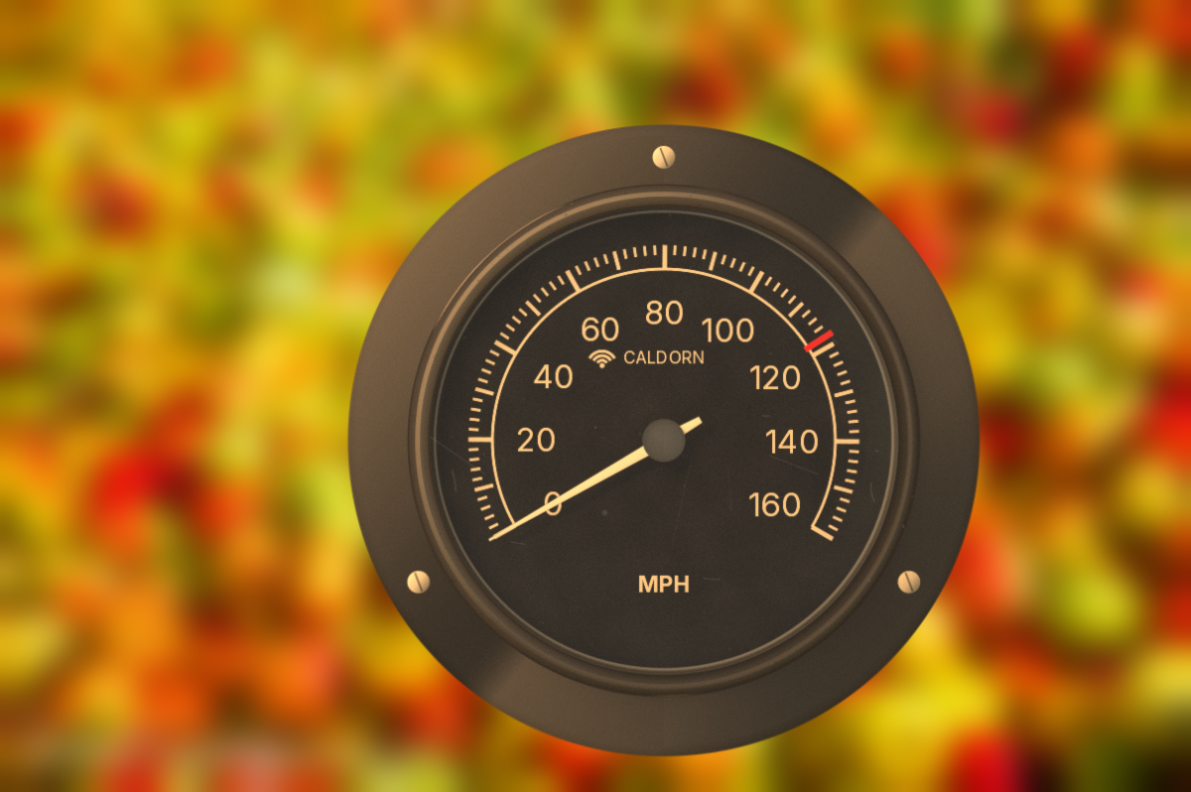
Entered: 0 mph
